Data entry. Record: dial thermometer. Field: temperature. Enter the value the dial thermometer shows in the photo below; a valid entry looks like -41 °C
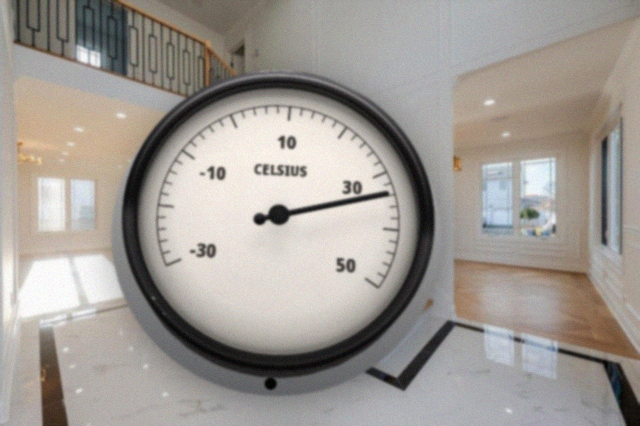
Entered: 34 °C
